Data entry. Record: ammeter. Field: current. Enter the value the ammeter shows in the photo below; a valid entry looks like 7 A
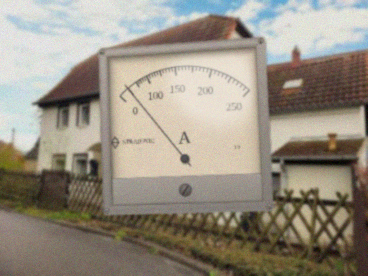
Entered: 50 A
